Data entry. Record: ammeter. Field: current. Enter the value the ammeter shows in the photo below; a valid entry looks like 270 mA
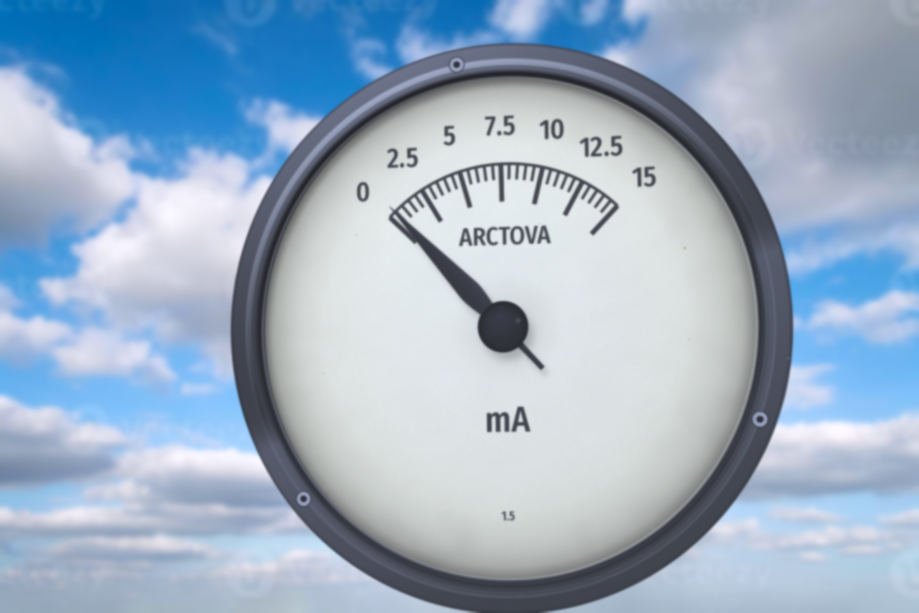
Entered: 0.5 mA
